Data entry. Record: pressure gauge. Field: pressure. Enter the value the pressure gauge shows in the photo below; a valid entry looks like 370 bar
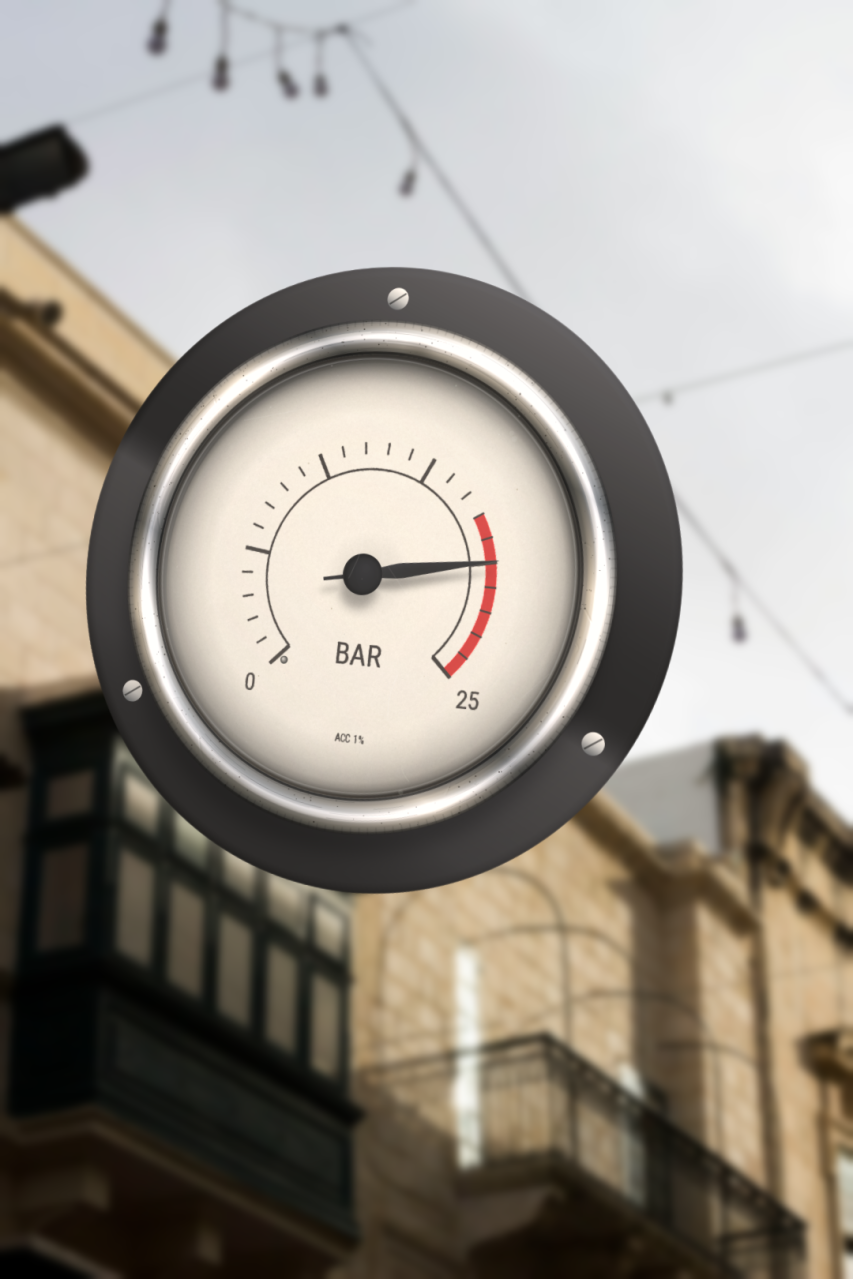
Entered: 20 bar
